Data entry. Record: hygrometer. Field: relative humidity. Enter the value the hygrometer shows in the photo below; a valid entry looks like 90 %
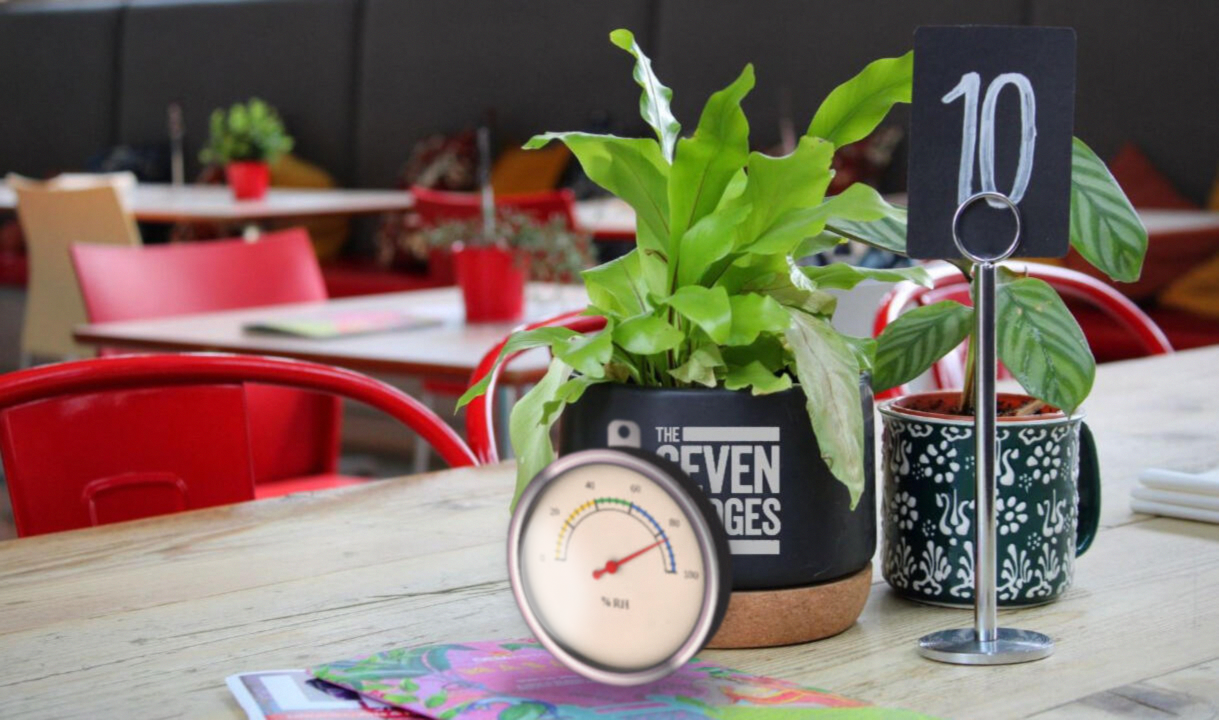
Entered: 84 %
